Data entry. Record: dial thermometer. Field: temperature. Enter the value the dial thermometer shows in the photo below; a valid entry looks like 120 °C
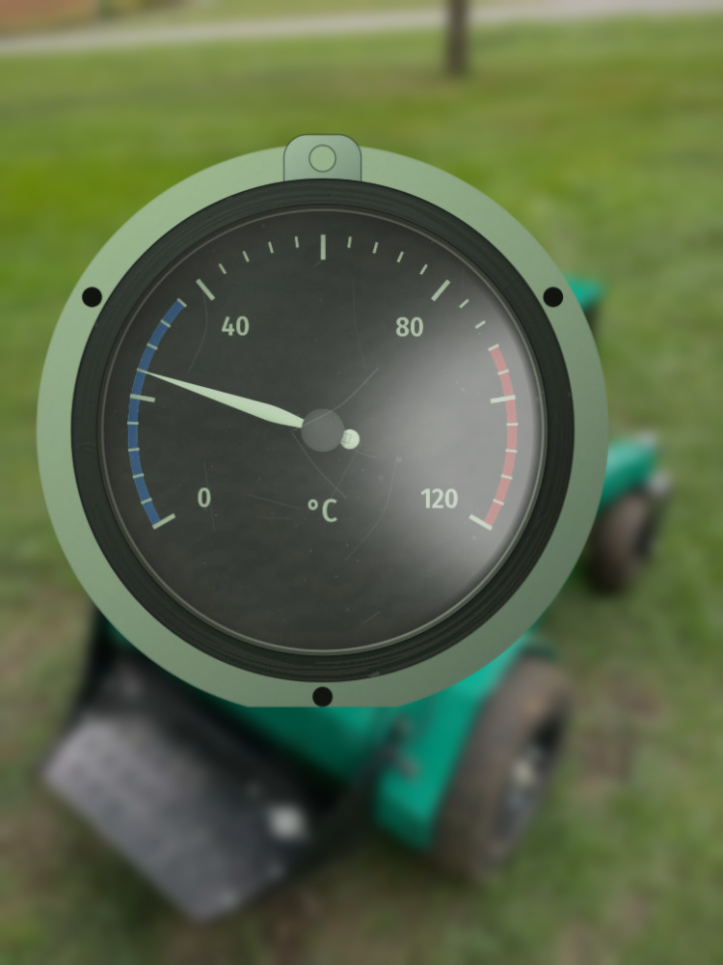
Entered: 24 °C
